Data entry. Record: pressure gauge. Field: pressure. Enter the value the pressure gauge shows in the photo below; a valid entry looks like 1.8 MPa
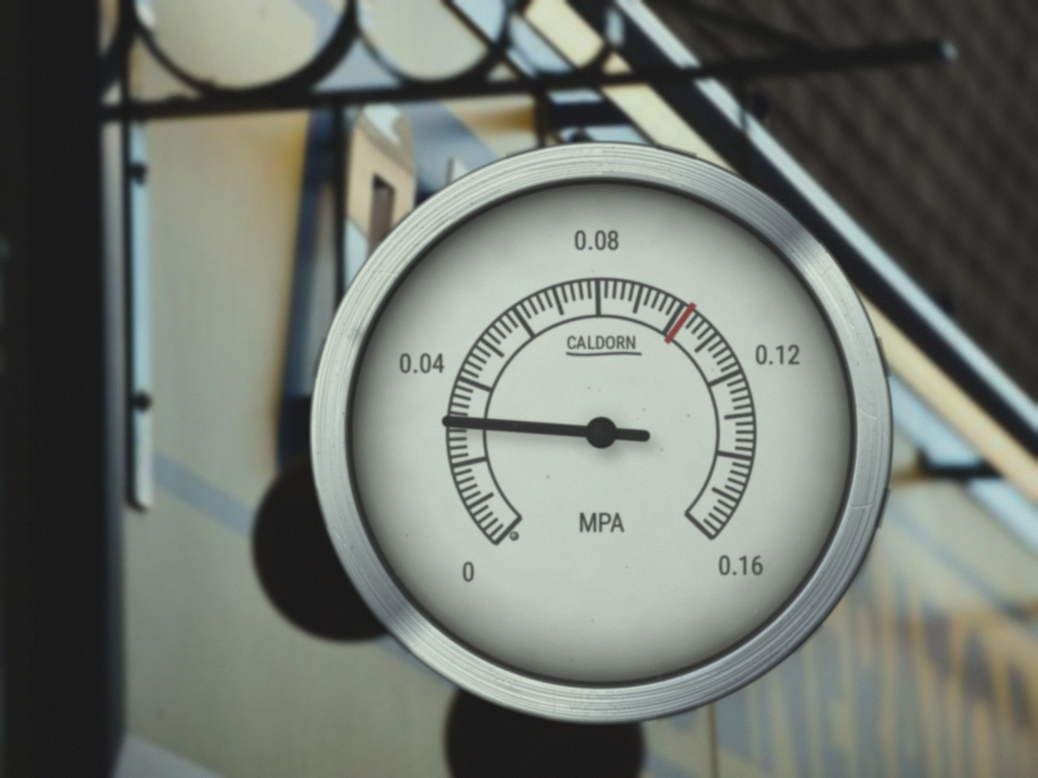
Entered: 0.03 MPa
